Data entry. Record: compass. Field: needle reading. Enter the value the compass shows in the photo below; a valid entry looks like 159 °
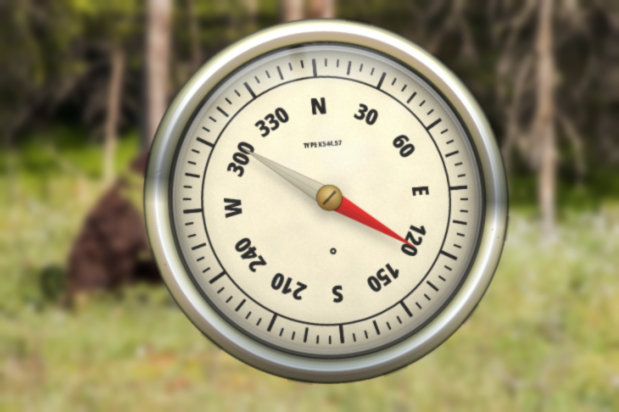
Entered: 125 °
